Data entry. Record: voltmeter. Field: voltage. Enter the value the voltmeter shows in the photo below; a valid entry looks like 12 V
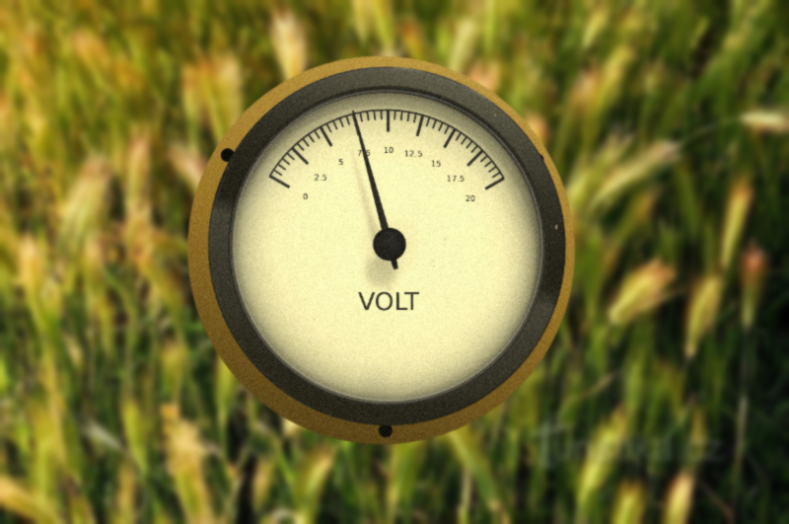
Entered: 7.5 V
